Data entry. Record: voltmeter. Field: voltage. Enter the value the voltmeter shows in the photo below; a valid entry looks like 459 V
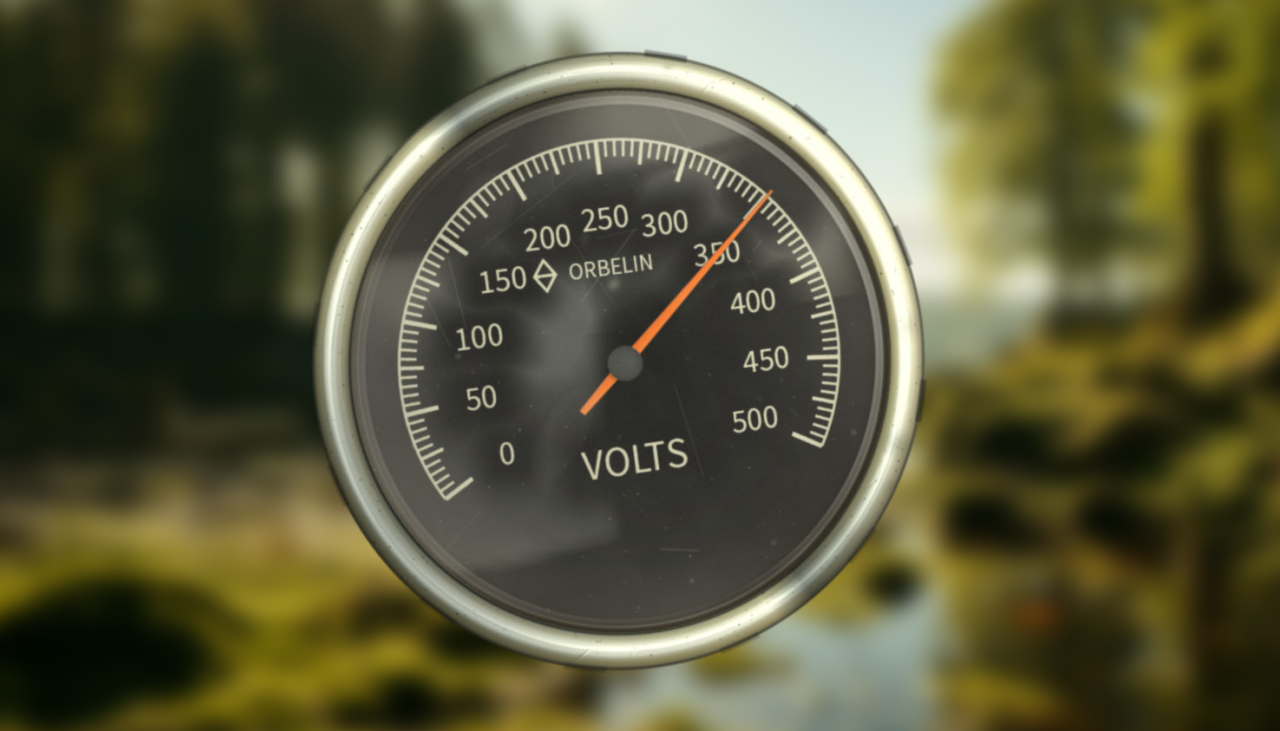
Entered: 350 V
